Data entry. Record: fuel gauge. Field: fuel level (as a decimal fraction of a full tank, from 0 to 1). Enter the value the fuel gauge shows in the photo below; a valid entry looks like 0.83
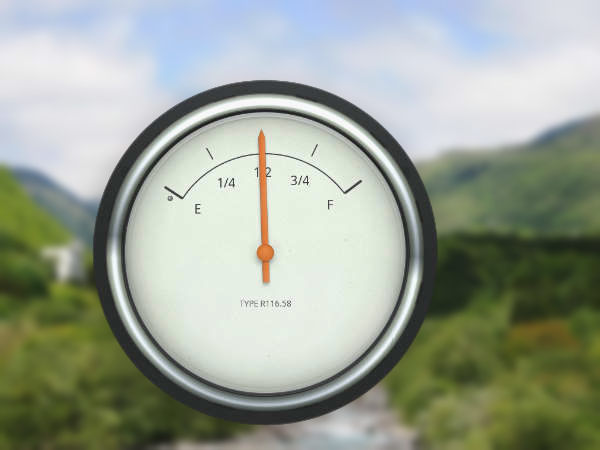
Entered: 0.5
